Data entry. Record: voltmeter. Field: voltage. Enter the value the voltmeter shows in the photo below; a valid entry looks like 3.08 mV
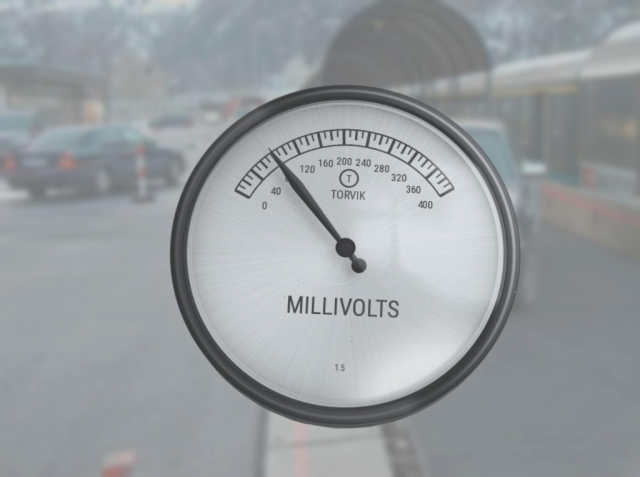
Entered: 80 mV
